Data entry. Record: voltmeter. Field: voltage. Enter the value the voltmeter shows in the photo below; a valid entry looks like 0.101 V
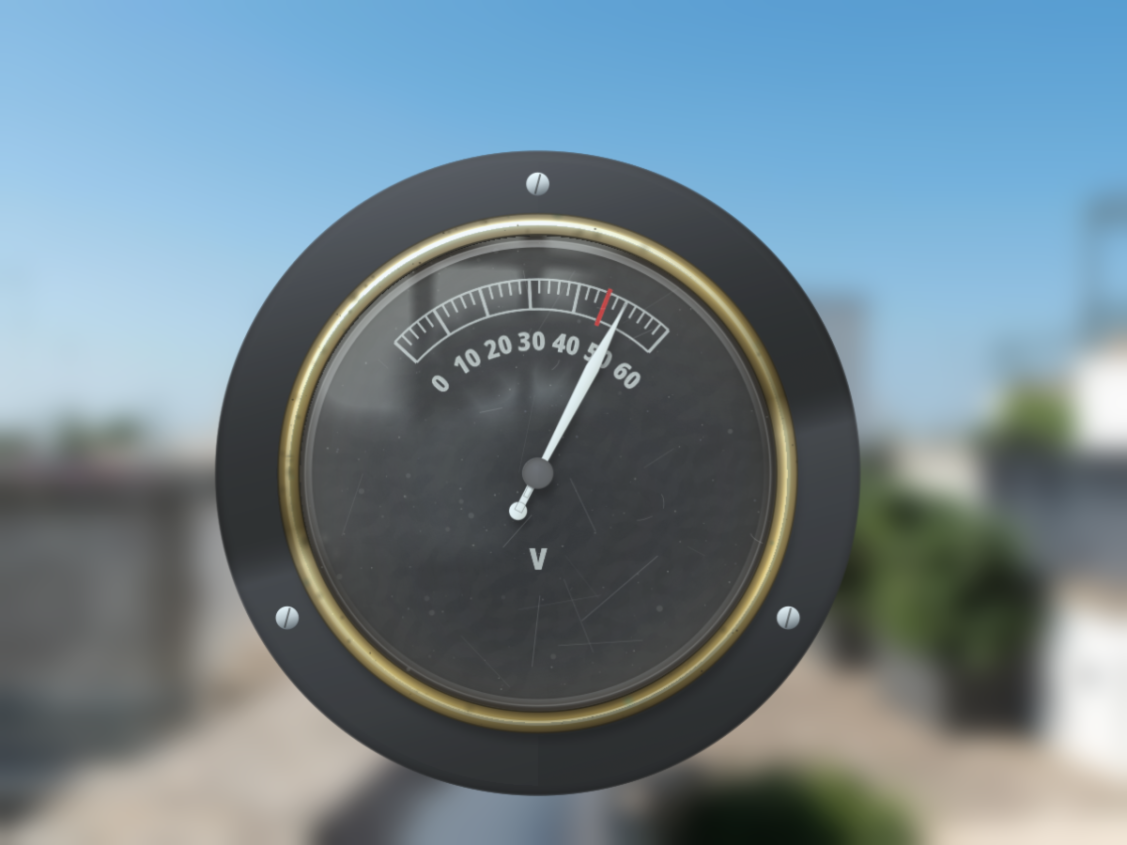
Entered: 50 V
